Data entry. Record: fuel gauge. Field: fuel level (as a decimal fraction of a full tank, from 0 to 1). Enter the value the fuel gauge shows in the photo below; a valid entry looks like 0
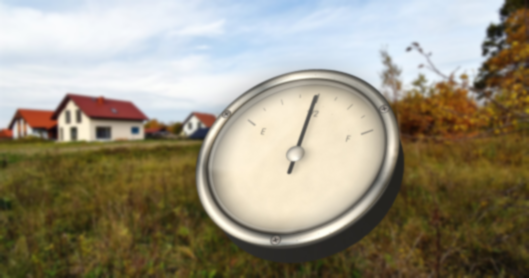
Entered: 0.5
